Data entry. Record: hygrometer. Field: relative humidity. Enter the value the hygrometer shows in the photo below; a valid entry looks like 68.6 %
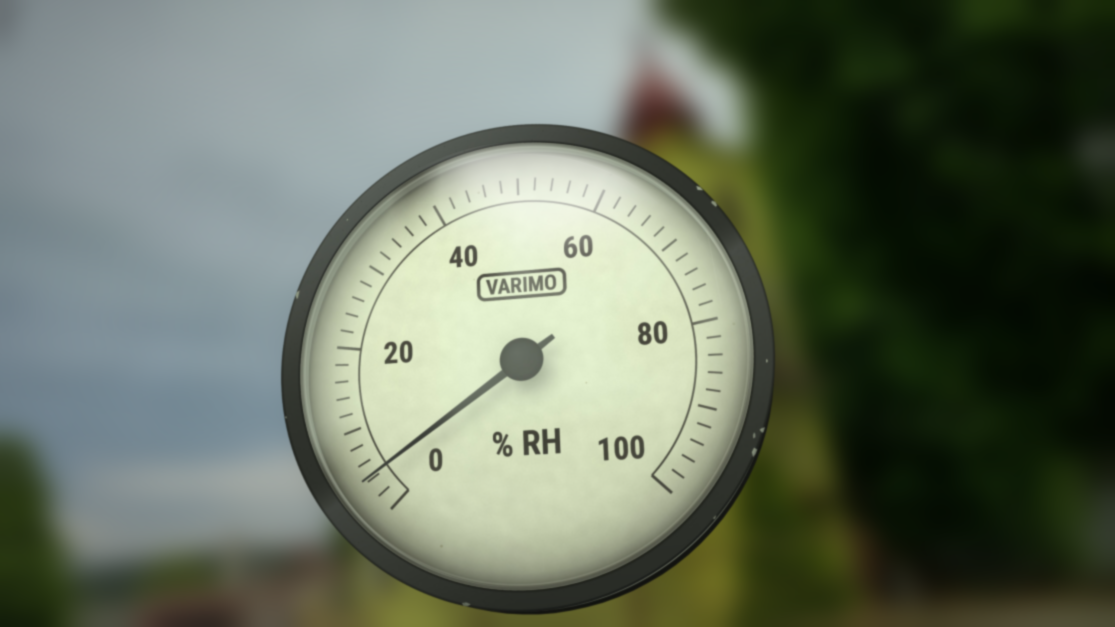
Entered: 4 %
